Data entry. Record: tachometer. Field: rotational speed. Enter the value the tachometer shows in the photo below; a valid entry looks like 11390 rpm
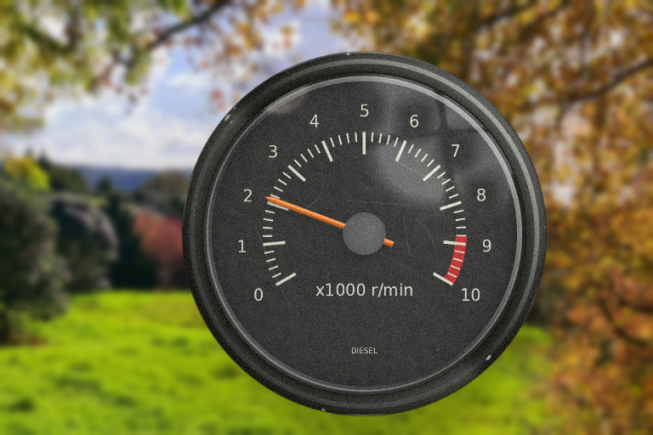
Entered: 2100 rpm
